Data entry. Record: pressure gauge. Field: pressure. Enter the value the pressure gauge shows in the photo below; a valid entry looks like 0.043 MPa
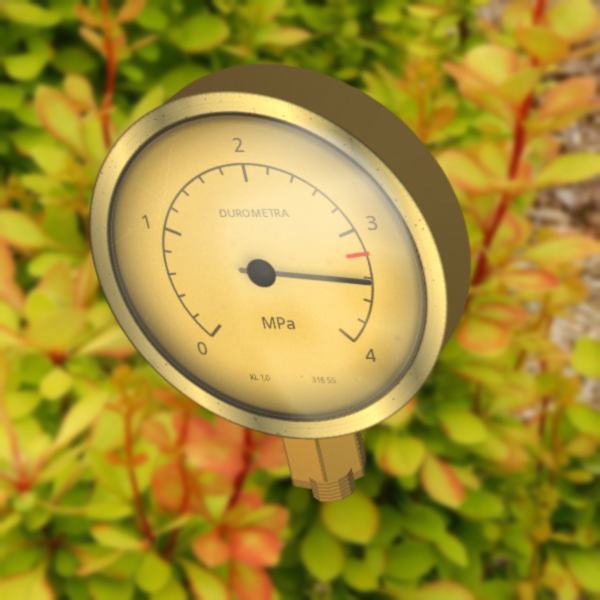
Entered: 3.4 MPa
